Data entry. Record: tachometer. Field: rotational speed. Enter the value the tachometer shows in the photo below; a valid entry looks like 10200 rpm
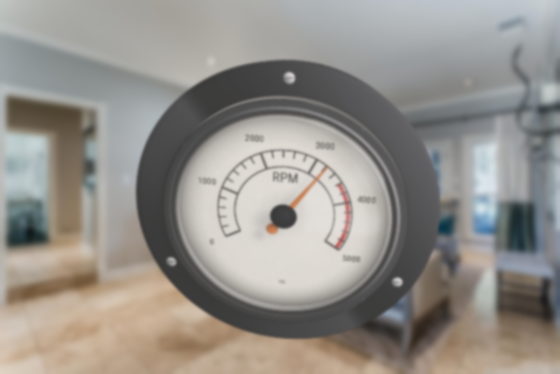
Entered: 3200 rpm
